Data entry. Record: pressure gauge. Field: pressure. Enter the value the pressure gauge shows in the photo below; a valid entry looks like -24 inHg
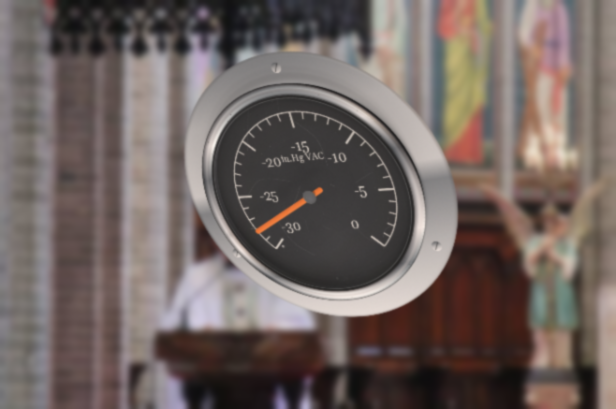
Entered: -28 inHg
